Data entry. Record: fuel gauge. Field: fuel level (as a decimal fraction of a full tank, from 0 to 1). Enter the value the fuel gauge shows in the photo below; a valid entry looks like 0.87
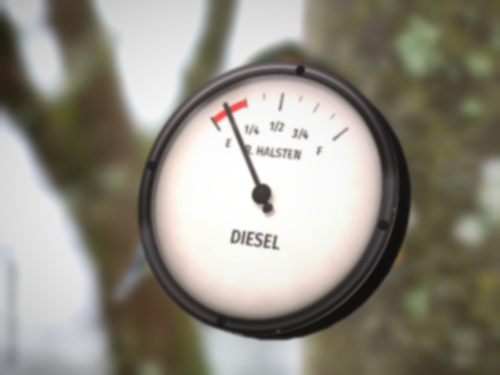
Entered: 0.125
